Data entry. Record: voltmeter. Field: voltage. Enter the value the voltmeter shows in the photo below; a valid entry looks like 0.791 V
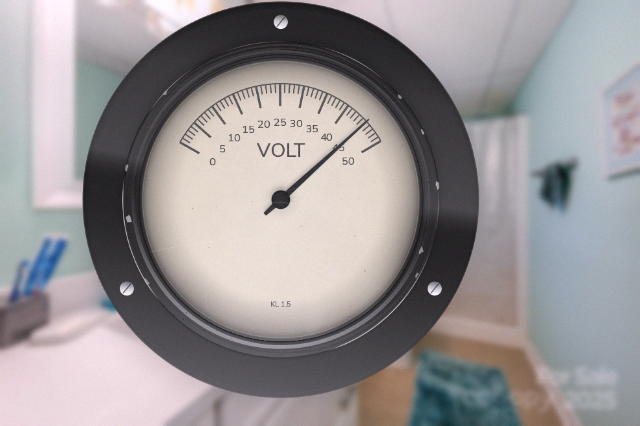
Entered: 45 V
